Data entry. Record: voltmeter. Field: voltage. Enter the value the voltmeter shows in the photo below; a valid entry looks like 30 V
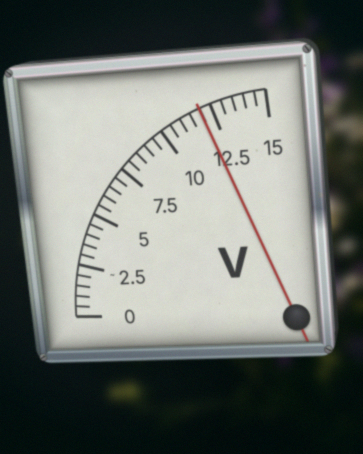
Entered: 12 V
